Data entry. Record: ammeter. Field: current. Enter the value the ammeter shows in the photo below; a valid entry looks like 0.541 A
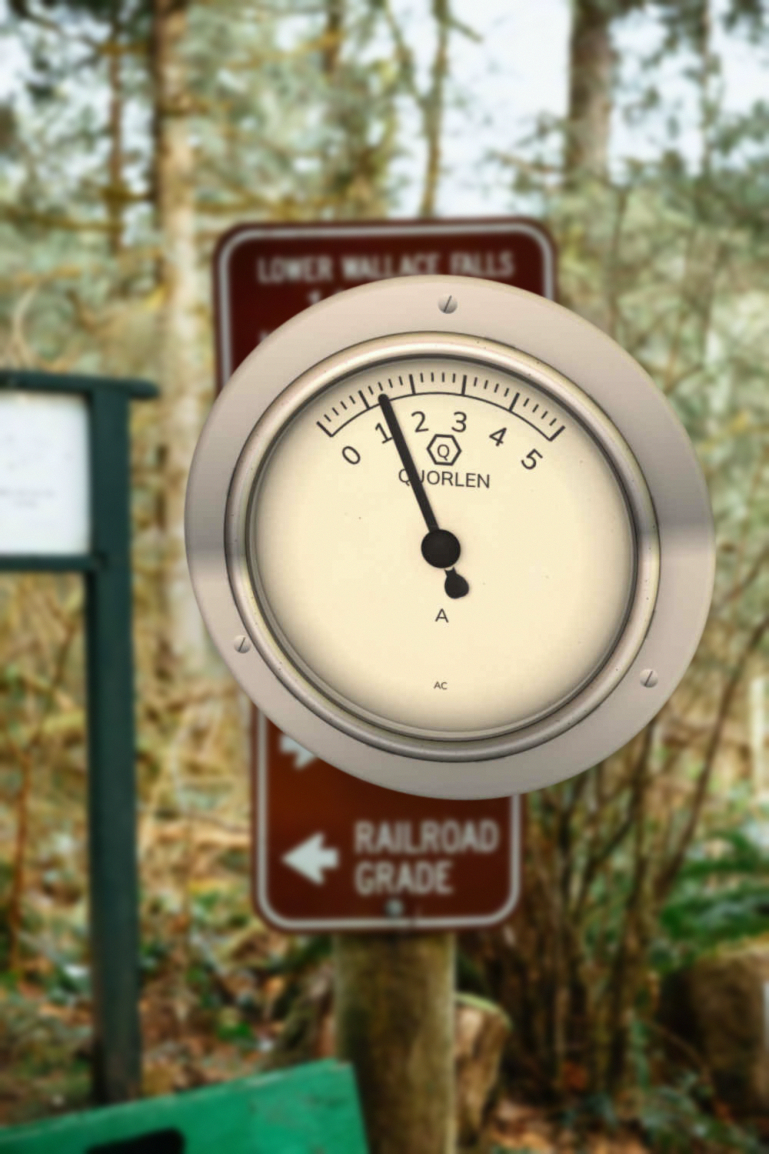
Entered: 1.4 A
